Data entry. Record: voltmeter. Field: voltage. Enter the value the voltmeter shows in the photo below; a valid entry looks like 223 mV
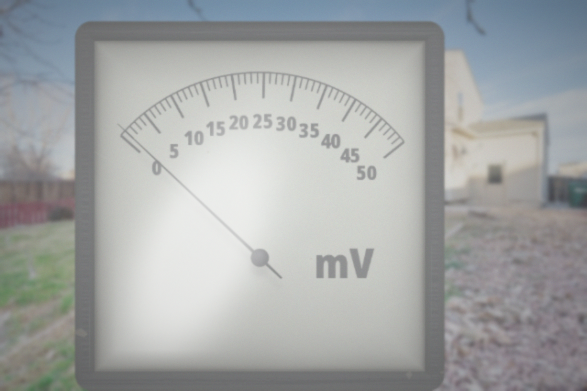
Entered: 1 mV
